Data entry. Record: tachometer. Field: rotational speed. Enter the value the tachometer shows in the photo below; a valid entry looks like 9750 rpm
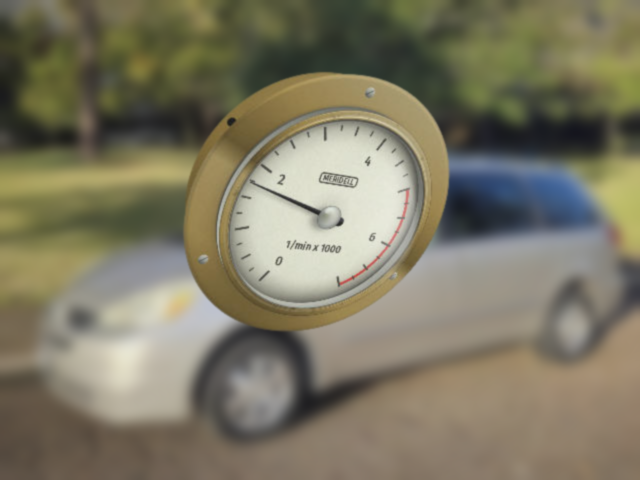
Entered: 1750 rpm
